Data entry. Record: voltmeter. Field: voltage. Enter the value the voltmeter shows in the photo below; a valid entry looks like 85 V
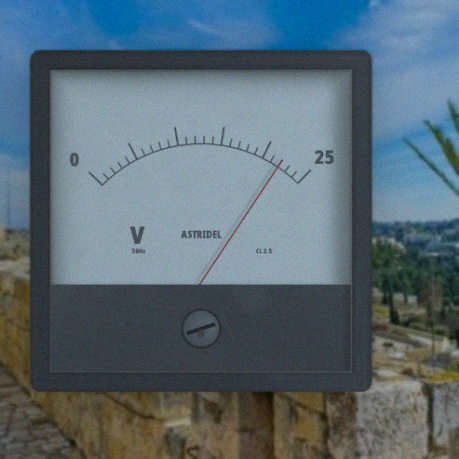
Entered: 22 V
